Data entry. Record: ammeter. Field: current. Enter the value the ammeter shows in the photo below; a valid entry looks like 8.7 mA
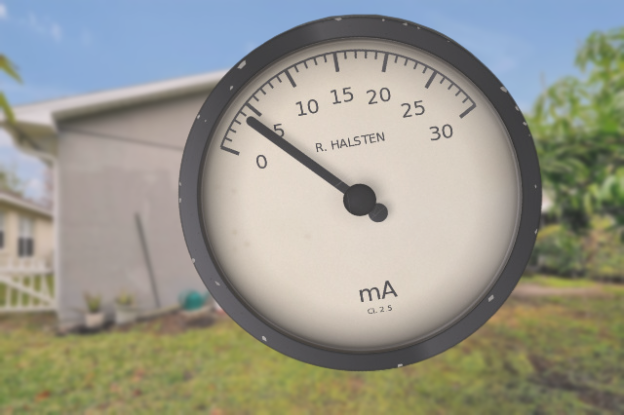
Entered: 4 mA
